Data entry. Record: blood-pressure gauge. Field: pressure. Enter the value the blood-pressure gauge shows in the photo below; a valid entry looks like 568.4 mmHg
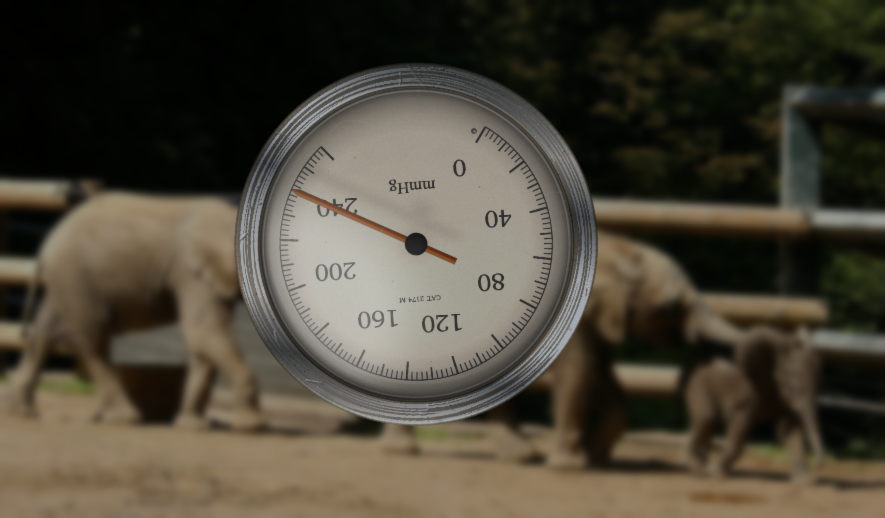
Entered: 240 mmHg
